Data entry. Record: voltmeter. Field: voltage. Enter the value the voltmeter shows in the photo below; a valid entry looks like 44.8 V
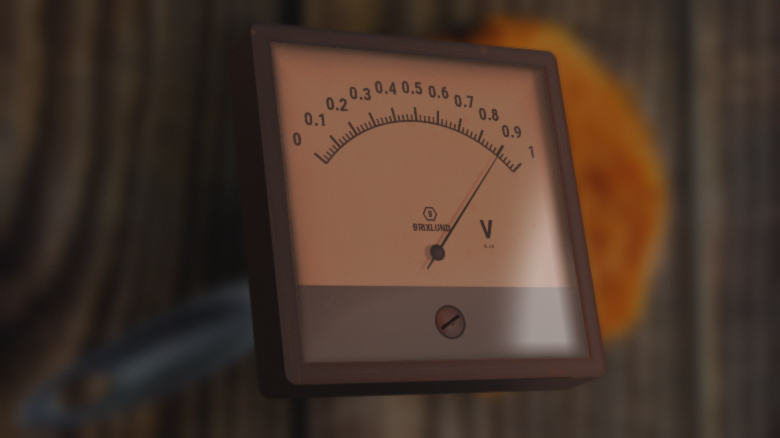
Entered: 0.9 V
